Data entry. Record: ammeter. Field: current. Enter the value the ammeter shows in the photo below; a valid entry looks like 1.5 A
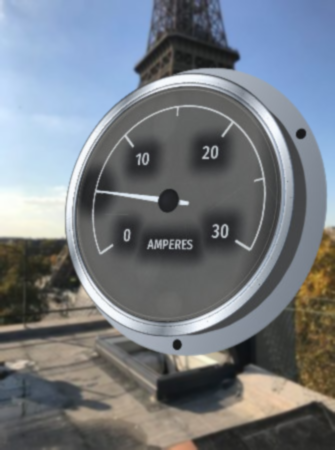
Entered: 5 A
